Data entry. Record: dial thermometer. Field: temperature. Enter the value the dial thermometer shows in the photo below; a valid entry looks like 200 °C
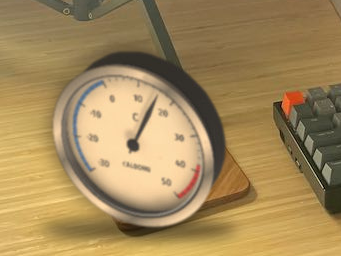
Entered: 16 °C
